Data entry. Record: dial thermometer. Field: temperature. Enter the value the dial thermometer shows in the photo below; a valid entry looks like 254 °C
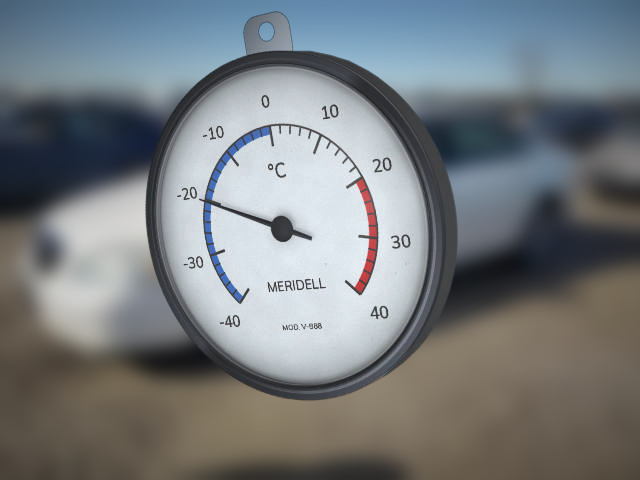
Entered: -20 °C
